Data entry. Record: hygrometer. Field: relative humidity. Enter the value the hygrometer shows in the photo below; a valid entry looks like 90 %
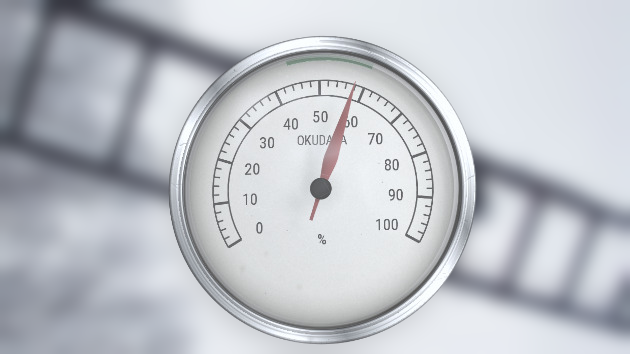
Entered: 58 %
